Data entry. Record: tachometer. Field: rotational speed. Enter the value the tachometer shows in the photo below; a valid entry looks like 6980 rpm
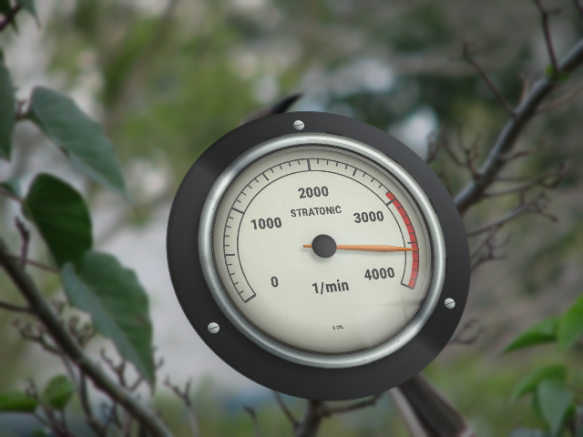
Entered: 3600 rpm
